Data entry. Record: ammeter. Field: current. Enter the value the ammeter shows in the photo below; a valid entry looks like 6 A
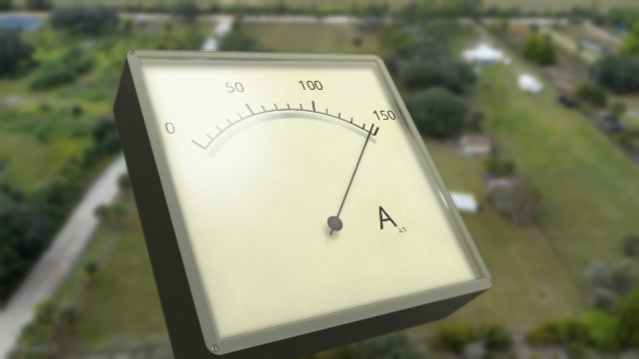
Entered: 145 A
